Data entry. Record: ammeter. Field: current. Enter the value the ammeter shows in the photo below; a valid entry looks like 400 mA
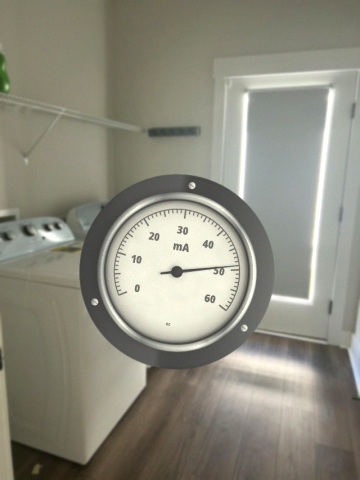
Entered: 49 mA
